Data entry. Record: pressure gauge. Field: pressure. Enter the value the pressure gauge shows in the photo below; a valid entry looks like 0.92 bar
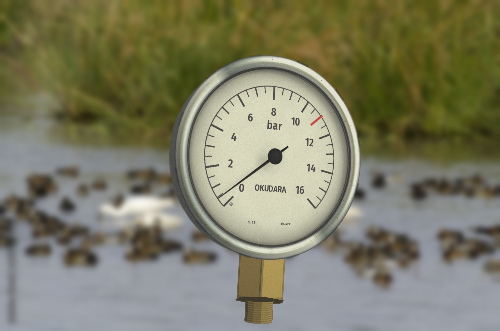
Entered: 0.5 bar
